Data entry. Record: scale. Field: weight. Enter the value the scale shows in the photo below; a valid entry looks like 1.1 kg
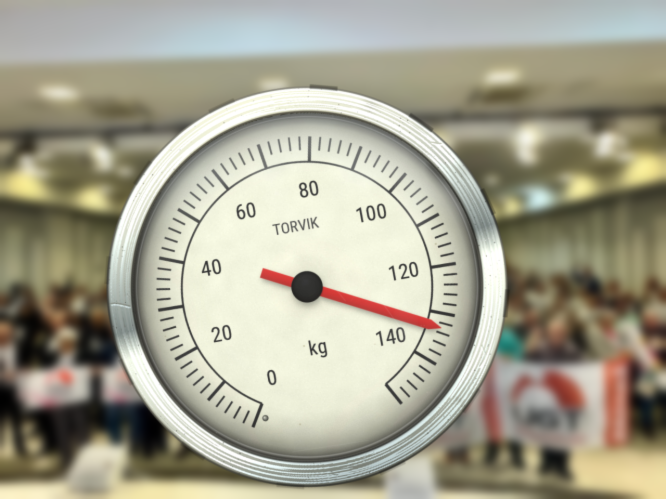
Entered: 133 kg
